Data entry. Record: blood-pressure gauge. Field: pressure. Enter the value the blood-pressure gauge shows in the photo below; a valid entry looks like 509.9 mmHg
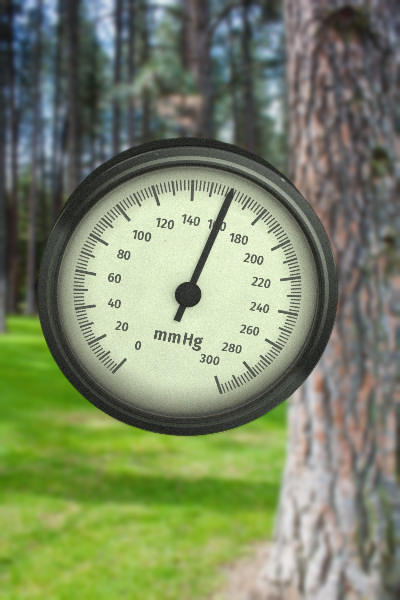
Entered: 160 mmHg
